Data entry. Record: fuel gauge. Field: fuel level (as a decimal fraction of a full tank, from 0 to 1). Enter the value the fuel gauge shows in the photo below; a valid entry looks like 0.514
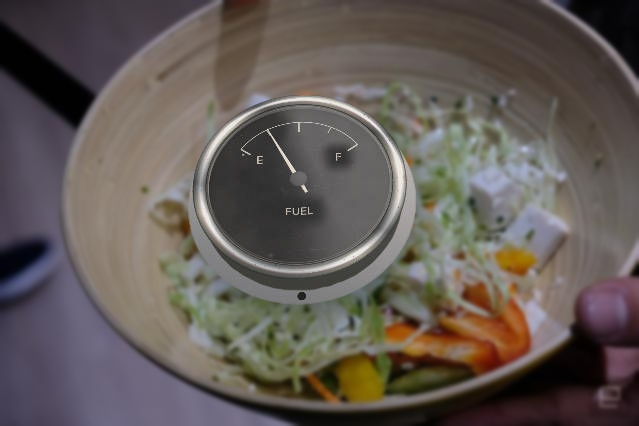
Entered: 0.25
